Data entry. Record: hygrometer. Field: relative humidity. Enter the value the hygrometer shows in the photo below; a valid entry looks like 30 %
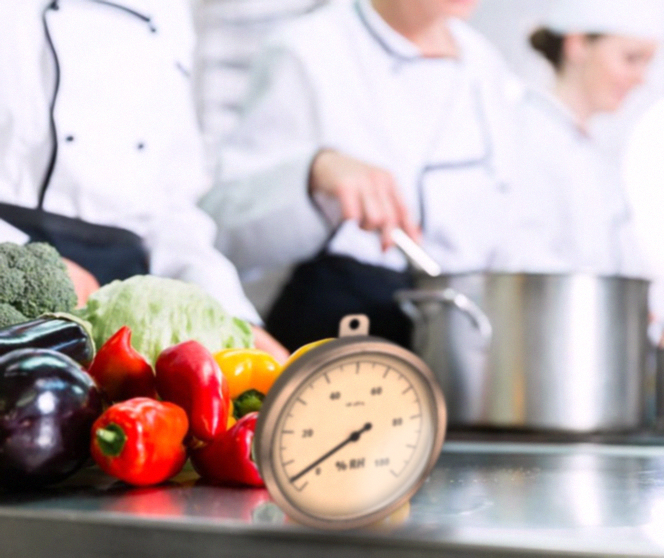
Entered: 5 %
